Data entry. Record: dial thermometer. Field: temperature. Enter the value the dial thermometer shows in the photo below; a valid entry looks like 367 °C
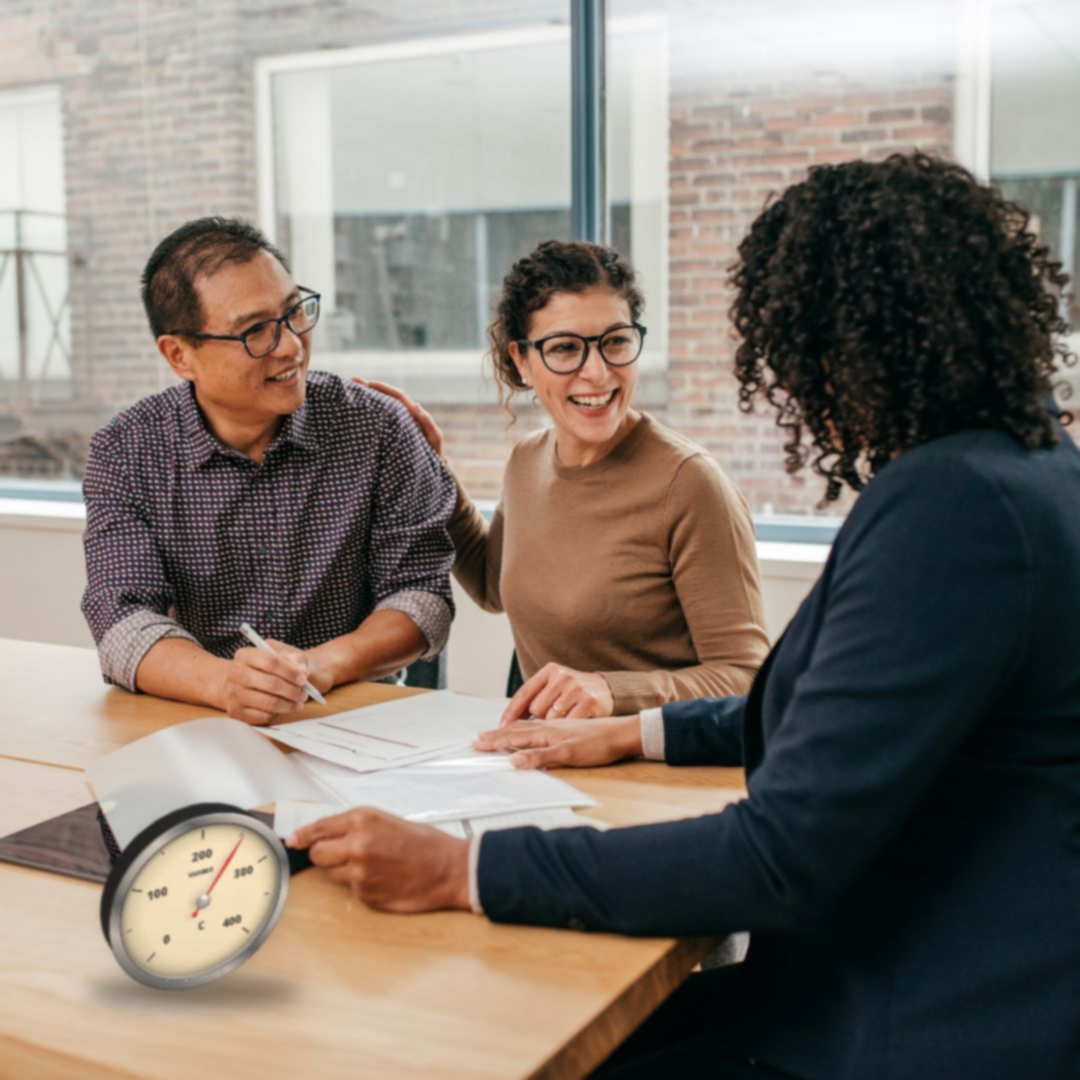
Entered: 250 °C
